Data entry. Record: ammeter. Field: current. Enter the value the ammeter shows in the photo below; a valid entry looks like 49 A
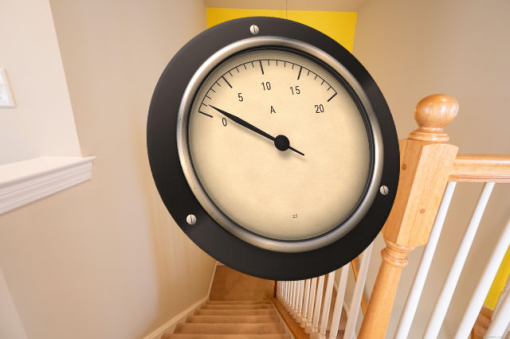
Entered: 1 A
